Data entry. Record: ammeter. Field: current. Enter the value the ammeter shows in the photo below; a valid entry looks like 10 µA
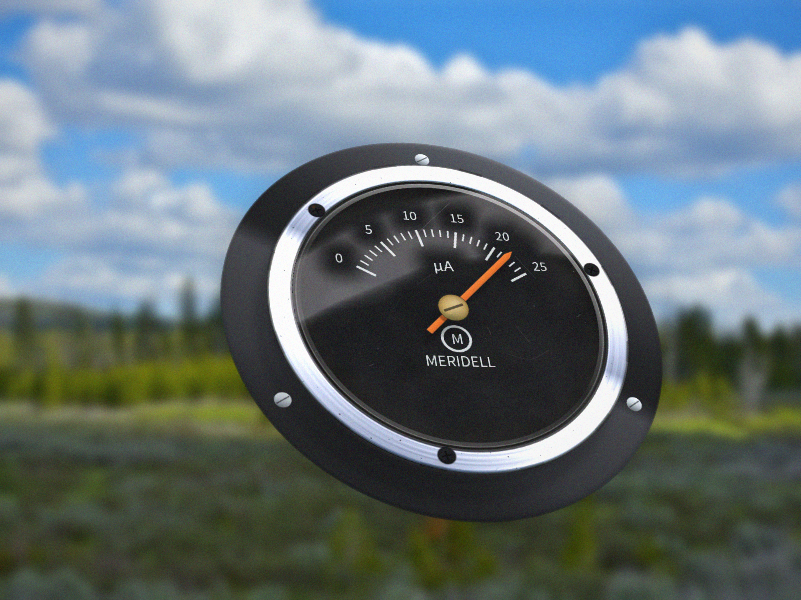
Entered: 22 µA
